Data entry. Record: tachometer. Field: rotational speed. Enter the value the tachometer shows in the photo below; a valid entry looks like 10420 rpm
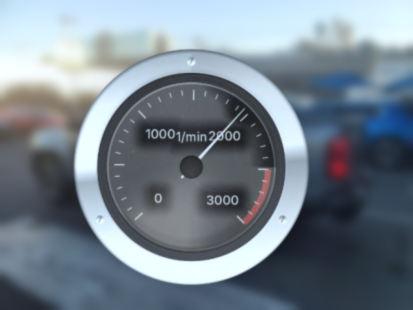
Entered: 1950 rpm
